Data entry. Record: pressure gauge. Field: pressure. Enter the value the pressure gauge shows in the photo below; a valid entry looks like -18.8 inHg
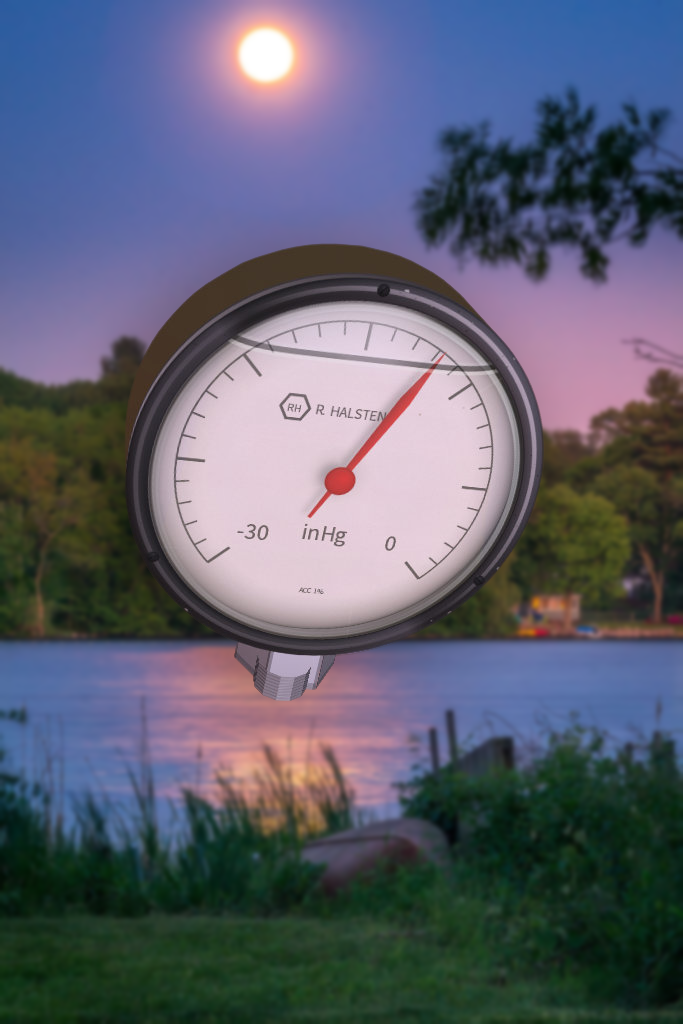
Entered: -12 inHg
